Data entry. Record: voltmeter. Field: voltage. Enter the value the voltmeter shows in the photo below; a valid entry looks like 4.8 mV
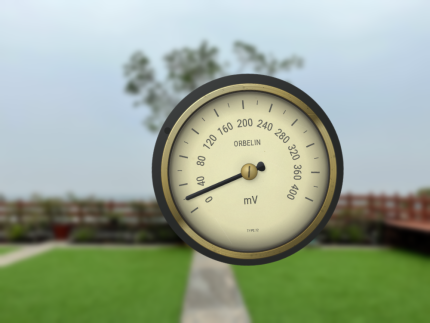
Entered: 20 mV
